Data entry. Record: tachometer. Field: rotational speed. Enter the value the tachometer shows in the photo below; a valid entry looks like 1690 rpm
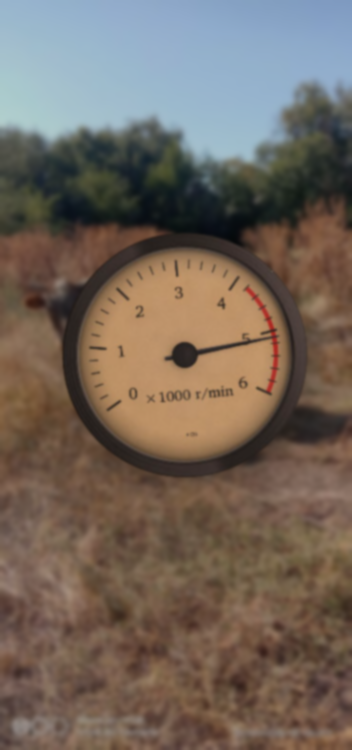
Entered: 5100 rpm
